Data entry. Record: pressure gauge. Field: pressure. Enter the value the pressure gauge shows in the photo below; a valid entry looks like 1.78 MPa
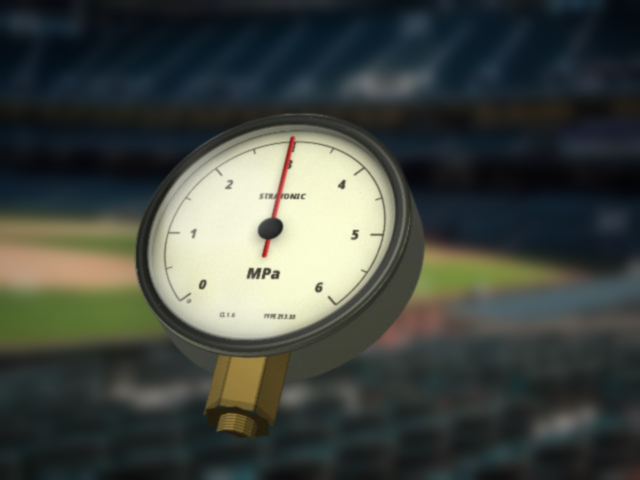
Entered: 3 MPa
